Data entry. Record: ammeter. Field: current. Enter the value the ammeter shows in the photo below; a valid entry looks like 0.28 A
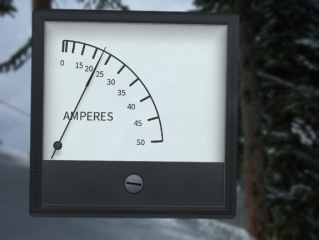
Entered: 22.5 A
